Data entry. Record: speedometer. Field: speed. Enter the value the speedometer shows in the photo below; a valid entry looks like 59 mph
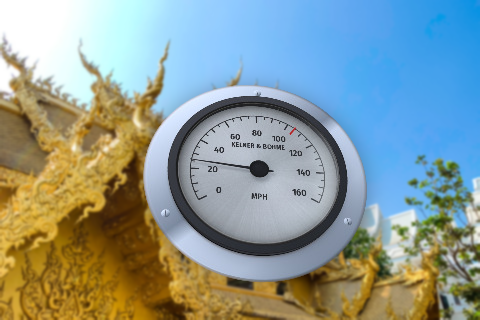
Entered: 25 mph
